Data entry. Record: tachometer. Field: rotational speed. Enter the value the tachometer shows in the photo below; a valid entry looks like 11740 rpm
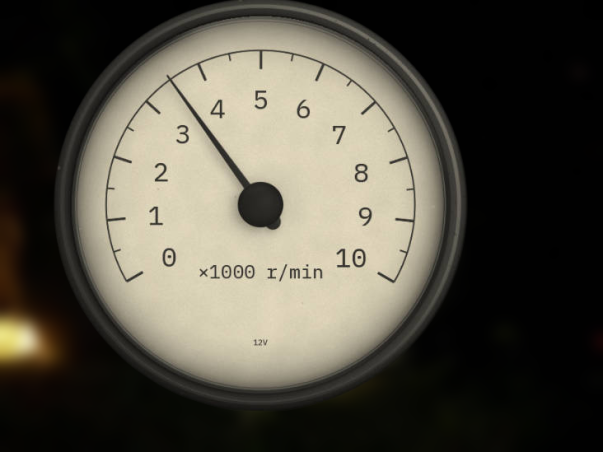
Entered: 3500 rpm
